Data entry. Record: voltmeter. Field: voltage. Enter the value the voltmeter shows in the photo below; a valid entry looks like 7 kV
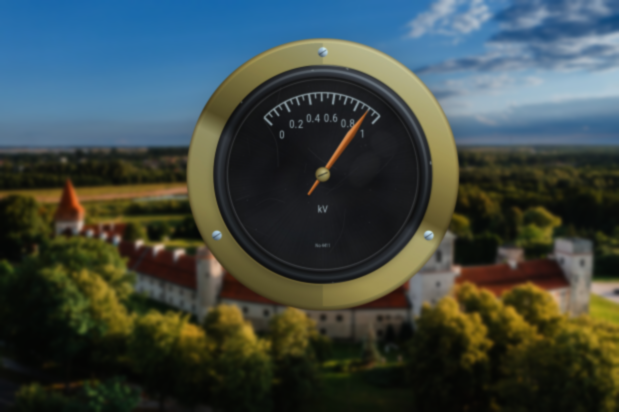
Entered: 0.9 kV
